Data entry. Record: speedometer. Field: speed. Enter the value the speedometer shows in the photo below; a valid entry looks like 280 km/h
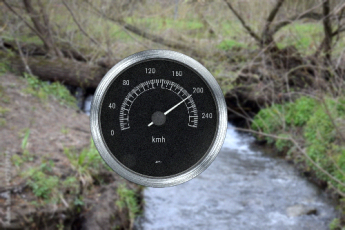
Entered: 200 km/h
